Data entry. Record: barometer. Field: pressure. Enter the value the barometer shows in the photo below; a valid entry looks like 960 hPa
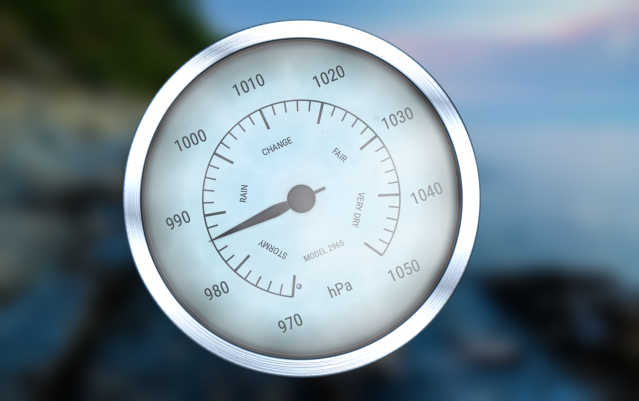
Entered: 986 hPa
